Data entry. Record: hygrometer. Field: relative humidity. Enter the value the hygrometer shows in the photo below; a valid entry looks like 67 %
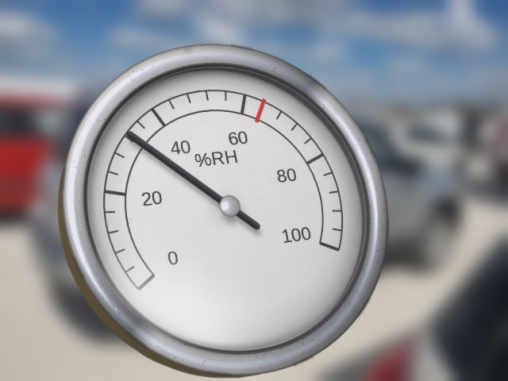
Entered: 32 %
